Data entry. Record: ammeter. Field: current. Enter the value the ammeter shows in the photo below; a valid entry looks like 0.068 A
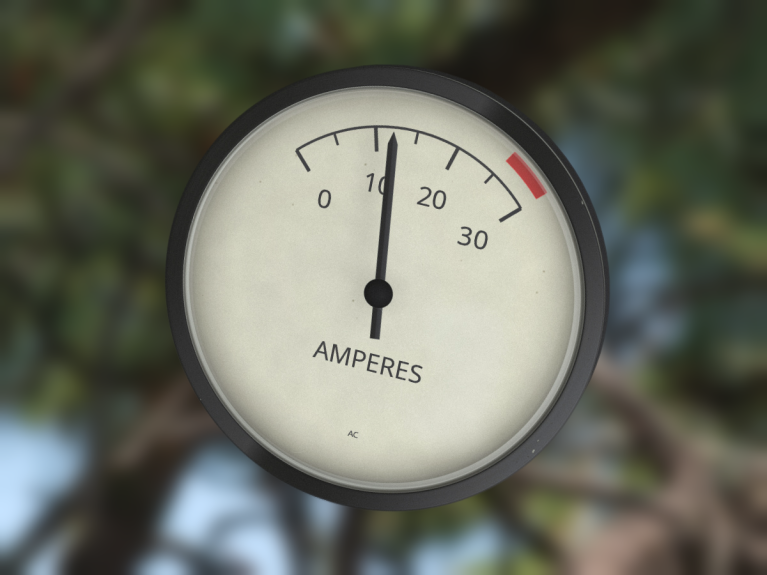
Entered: 12.5 A
